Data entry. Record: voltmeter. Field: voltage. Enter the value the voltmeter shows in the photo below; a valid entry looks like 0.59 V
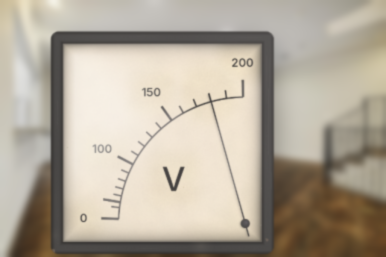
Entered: 180 V
